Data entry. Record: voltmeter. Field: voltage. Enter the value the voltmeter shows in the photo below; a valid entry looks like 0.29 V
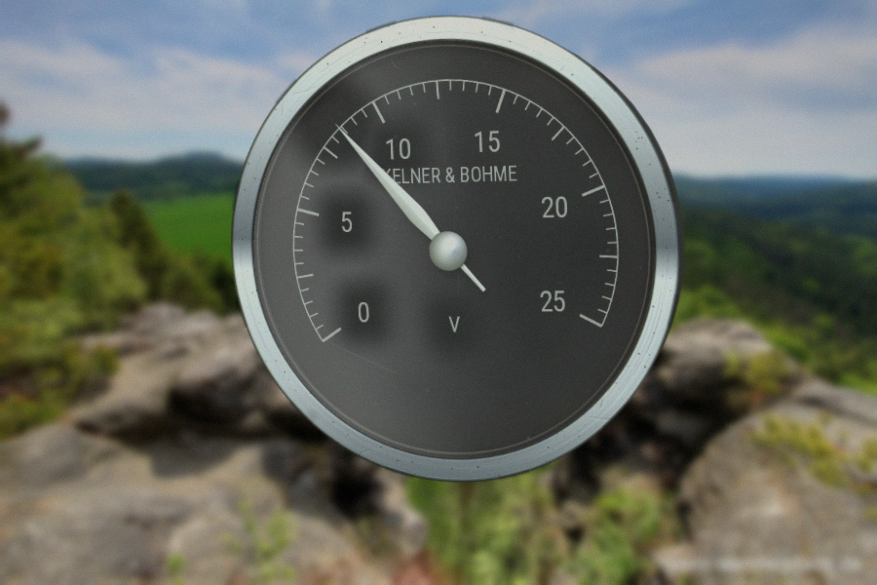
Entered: 8.5 V
